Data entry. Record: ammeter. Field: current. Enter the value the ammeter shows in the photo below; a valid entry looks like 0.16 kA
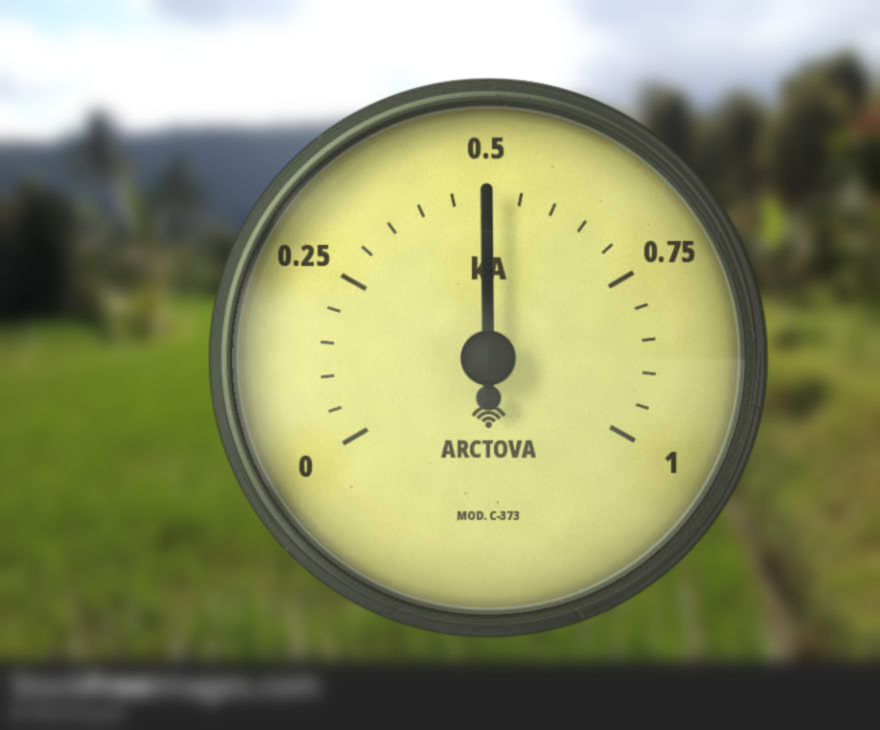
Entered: 0.5 kA
